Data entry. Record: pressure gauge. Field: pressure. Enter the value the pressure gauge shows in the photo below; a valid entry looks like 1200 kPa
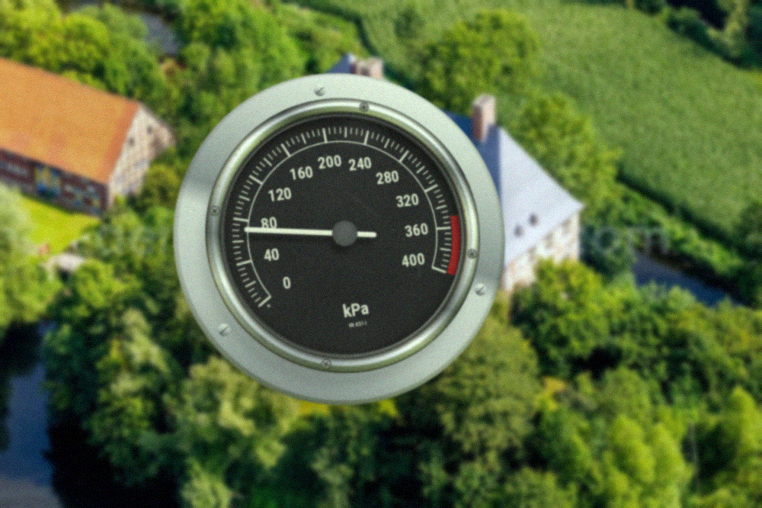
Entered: 70 kPa
